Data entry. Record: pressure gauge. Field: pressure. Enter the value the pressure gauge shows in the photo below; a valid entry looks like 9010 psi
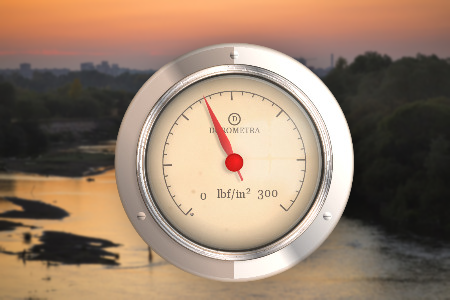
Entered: 125 psi
